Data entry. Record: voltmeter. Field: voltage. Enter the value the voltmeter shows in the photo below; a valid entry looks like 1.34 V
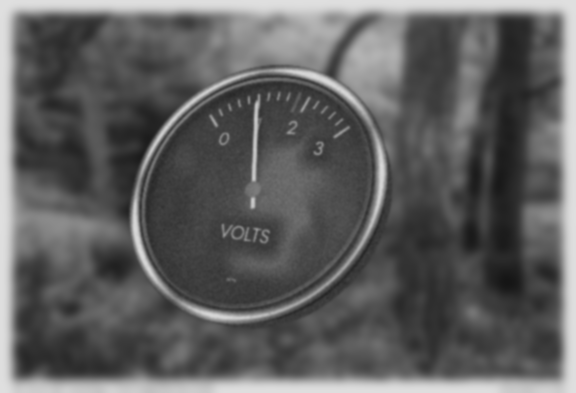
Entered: 1 V
